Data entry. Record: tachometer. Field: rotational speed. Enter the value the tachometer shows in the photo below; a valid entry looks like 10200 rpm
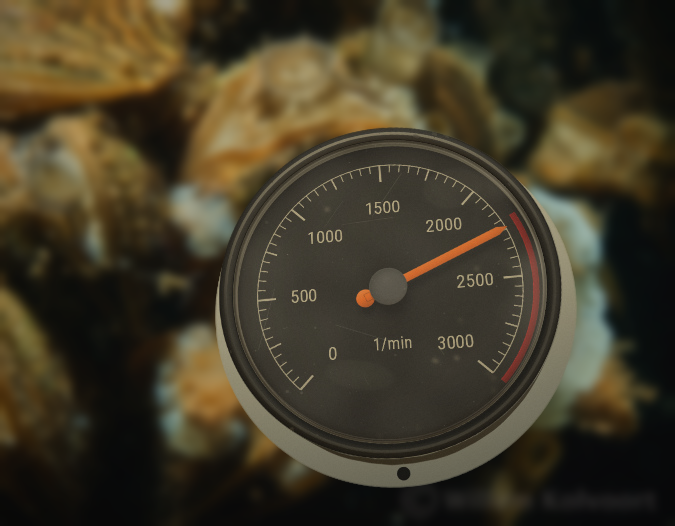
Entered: 2250 rpm
